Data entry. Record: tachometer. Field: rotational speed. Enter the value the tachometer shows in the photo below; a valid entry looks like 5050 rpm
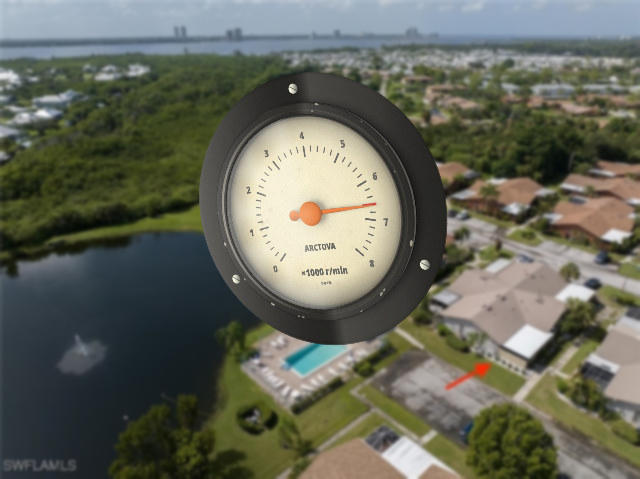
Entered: 6600 rpm
